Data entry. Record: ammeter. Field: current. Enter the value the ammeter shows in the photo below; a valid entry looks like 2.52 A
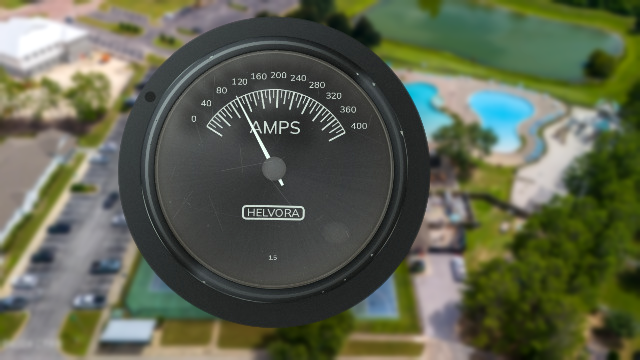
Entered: 100 A
